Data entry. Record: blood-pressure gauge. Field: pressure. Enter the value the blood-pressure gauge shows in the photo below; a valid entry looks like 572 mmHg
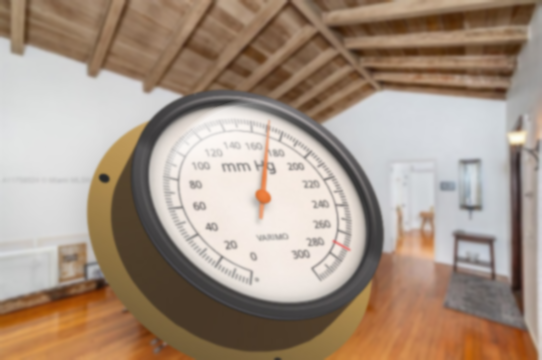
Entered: 170 mmHg
